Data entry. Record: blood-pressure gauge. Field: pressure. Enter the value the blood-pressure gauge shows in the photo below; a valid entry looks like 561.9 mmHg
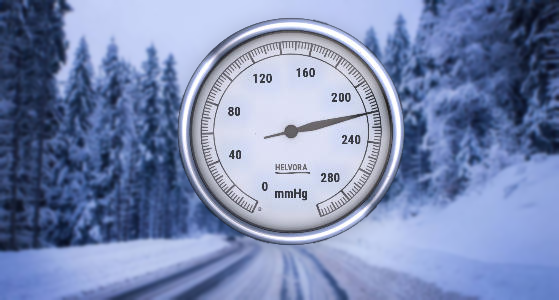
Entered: 220 mmHg
